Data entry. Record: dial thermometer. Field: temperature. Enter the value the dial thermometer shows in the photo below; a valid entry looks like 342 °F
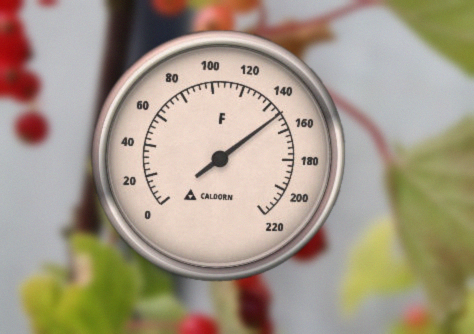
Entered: 148 °F
